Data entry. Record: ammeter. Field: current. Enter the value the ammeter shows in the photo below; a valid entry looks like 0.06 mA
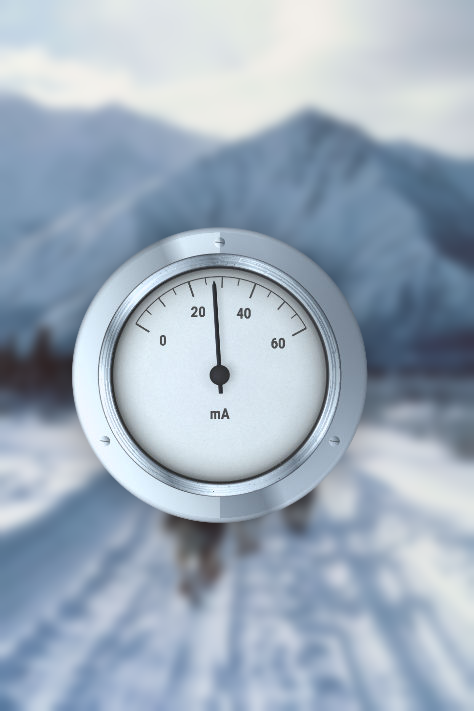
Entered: 27.5 mA
